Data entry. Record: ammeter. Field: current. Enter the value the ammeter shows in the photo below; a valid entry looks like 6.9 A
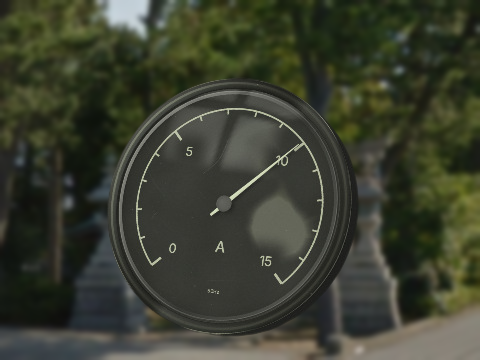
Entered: 10 A
